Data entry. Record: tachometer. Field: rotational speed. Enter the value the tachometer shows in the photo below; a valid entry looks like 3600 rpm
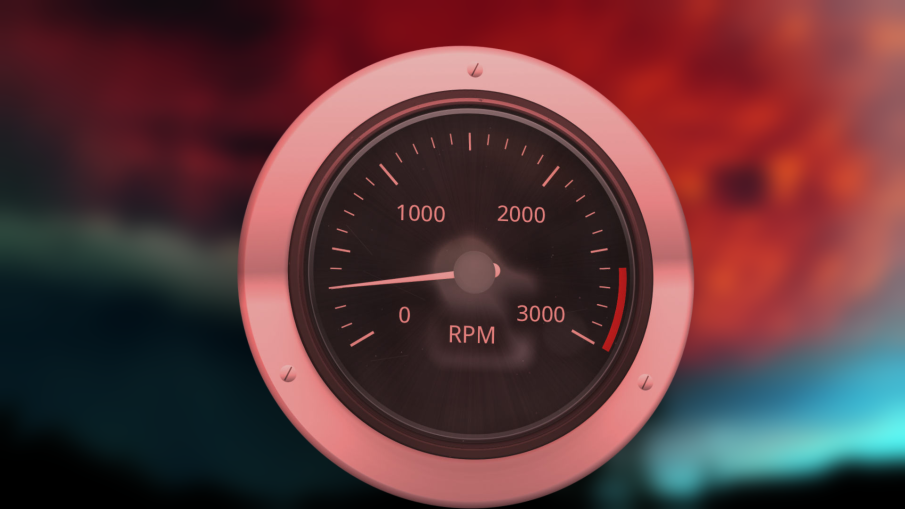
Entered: 300 rpm
